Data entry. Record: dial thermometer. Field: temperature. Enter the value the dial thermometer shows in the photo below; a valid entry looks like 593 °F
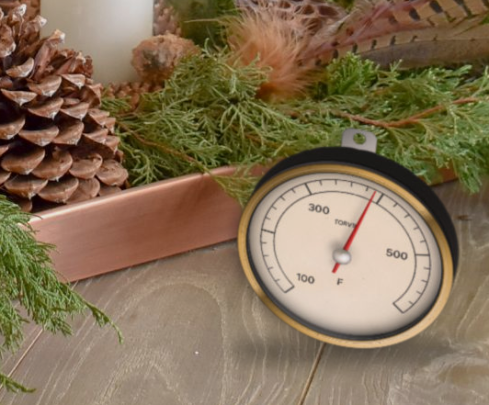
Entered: 390 °F
